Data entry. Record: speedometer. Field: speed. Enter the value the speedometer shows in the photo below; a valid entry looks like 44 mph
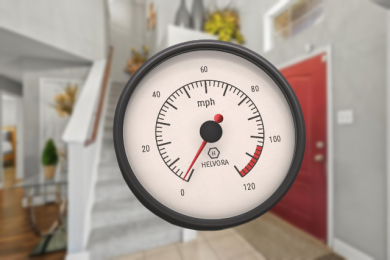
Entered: 2 mph
